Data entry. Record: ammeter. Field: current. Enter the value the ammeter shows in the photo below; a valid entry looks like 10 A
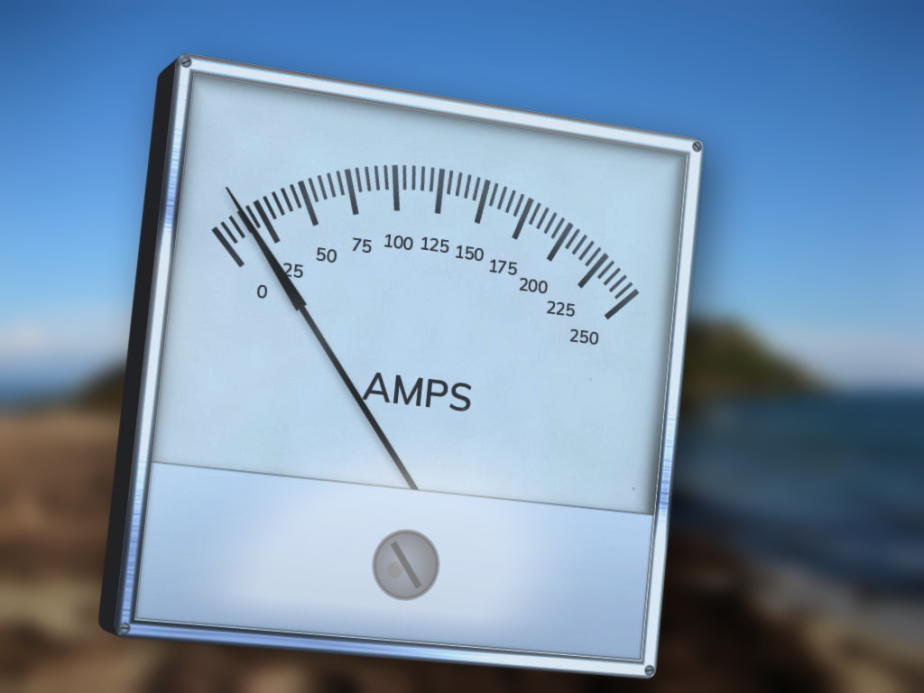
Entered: 15 A
